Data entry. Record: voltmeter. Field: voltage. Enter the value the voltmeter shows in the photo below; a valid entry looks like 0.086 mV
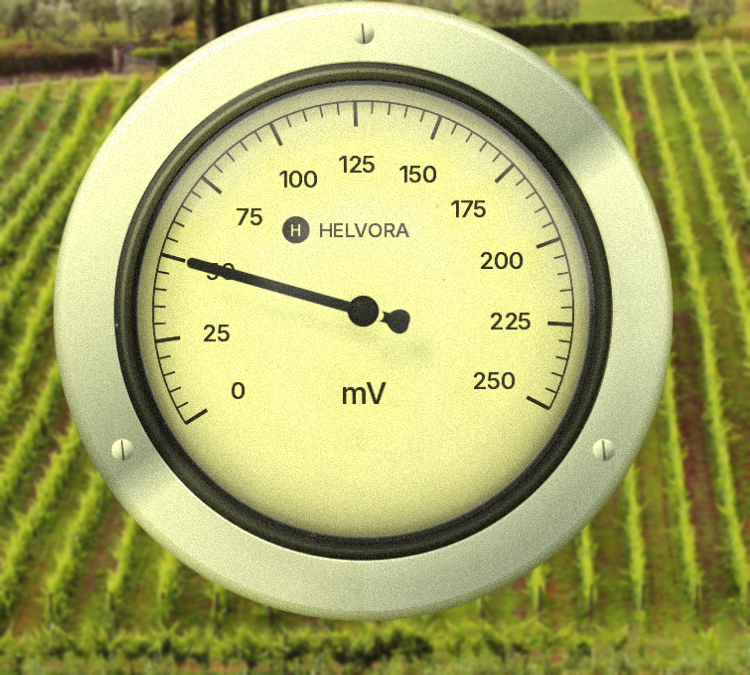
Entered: 50 mV
